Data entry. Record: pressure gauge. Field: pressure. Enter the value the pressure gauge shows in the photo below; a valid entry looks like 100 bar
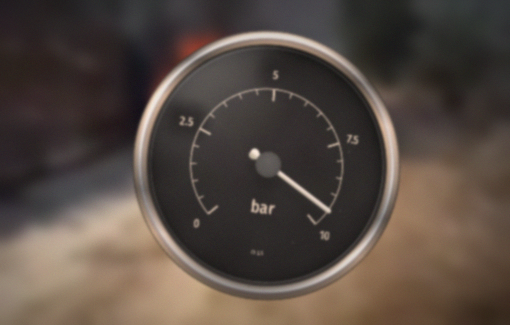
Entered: 9.5 bar
